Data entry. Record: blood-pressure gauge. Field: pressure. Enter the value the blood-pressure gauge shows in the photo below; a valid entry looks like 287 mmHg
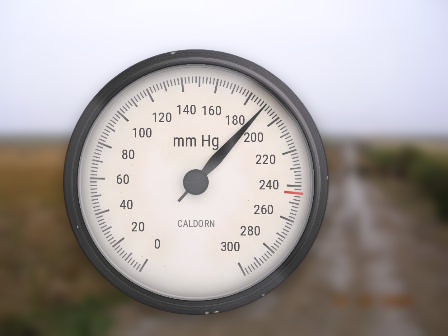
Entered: 190 mmHg
